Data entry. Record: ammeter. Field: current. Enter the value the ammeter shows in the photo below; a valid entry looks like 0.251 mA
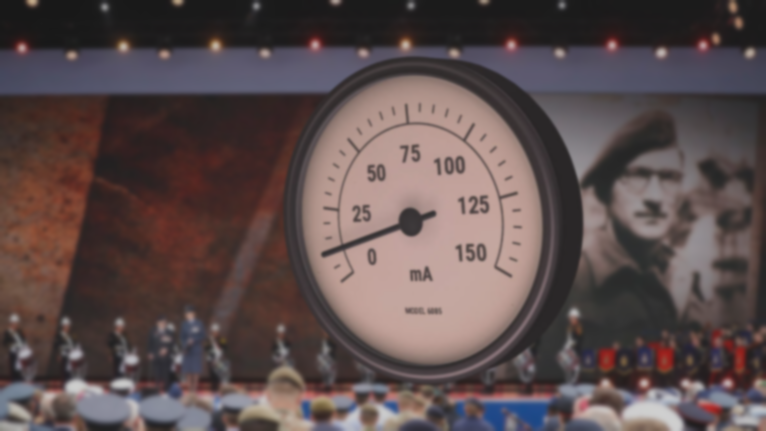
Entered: 10 mA
